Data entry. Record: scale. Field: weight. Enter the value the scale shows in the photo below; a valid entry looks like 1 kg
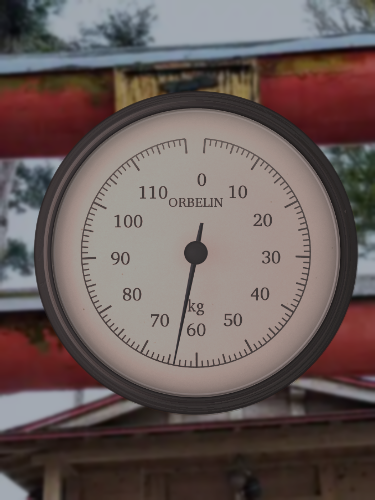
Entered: 64 kg
